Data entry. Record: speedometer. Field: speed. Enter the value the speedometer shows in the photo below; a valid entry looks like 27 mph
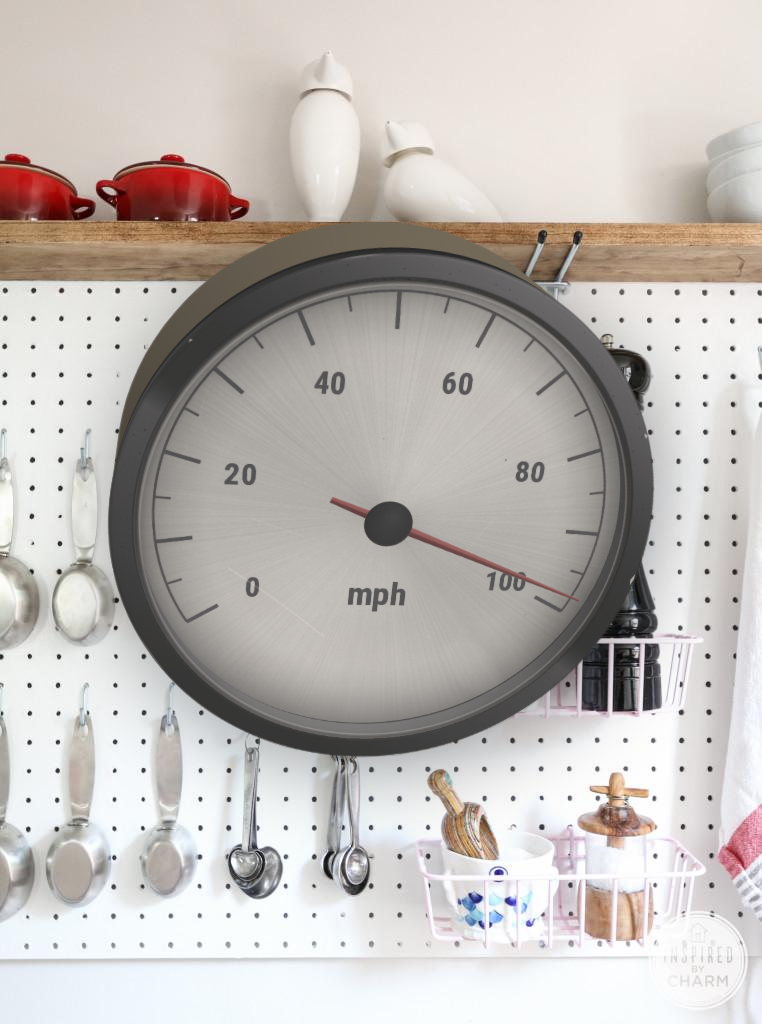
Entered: 97.5 mph
